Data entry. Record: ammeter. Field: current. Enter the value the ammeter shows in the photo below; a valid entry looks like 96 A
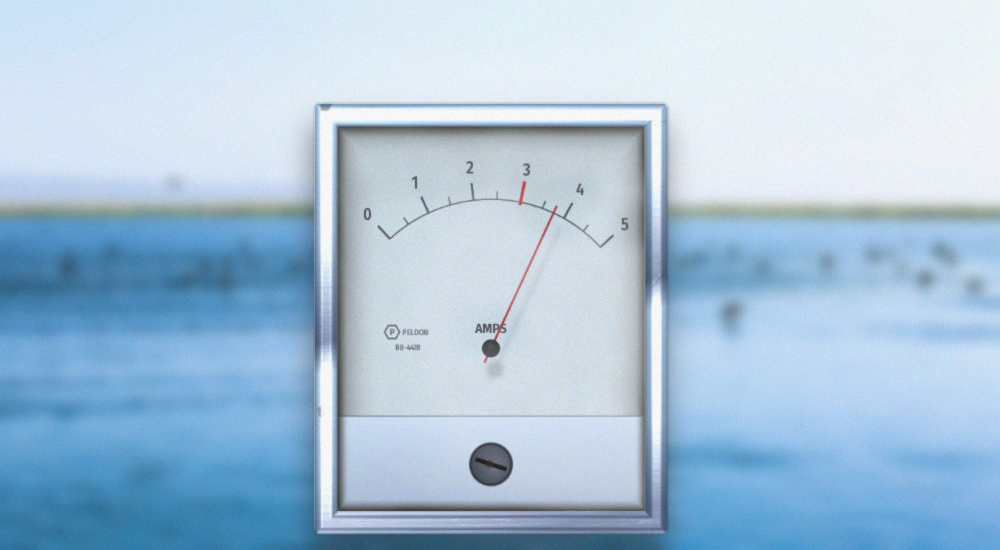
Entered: 3.75 A
